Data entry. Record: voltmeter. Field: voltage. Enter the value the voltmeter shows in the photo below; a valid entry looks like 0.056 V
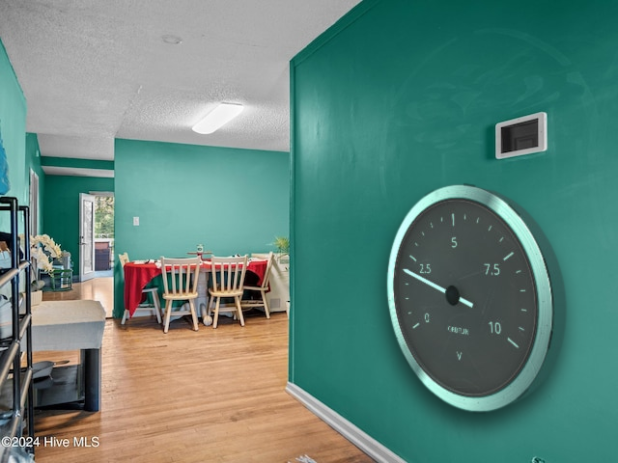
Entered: 2 V
